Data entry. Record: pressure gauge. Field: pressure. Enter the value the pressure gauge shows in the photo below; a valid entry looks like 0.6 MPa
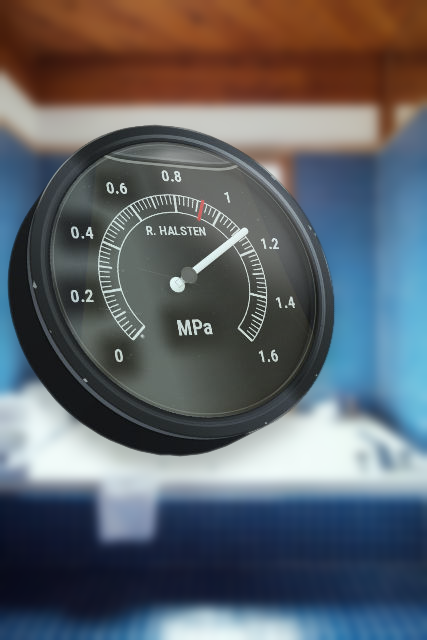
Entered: 1.12 MPa
